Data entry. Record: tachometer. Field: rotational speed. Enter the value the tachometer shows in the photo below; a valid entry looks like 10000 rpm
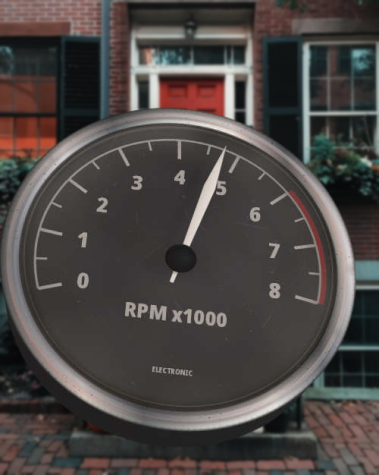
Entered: 4750 rpm
